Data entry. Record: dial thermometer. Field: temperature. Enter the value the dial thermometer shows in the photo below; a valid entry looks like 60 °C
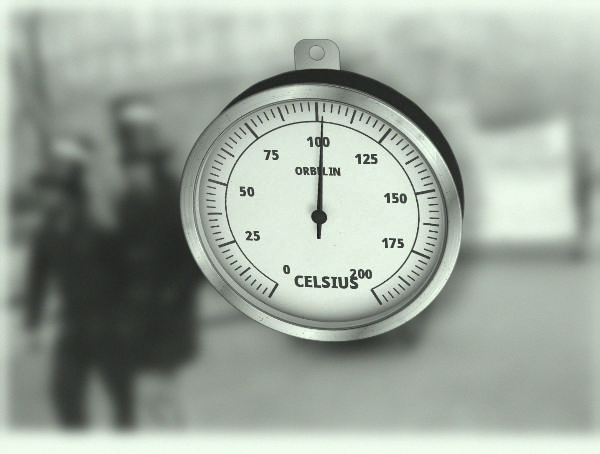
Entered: 102.5 °C
